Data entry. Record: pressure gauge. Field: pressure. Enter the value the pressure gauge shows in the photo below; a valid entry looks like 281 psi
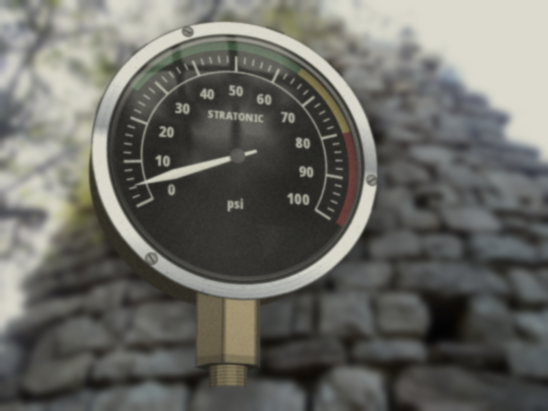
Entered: 4 psi
